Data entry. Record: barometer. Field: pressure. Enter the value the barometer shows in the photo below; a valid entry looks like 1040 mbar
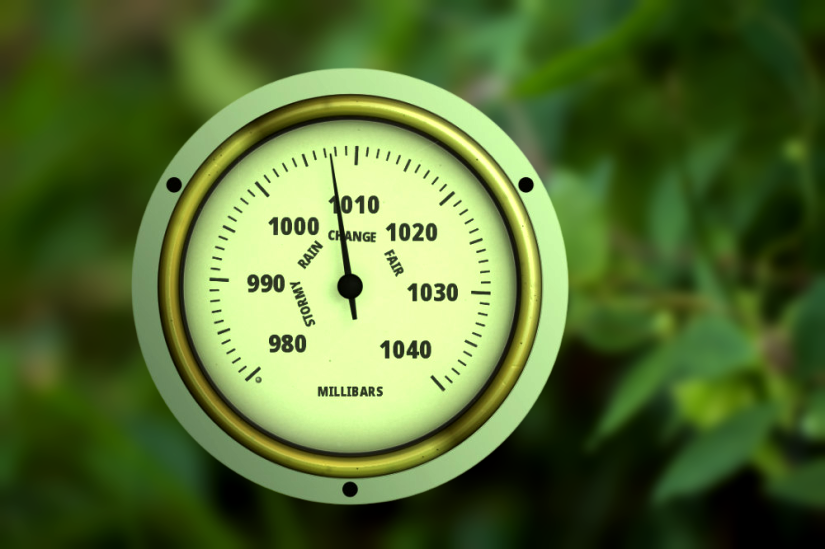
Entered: 1007.5 mbar
